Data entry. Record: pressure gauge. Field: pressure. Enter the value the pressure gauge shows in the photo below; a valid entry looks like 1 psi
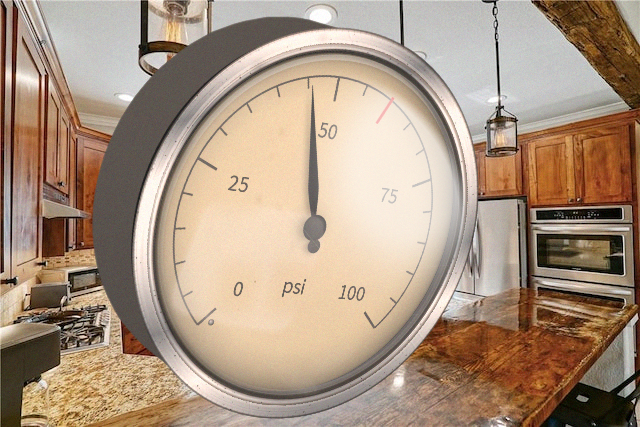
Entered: 45 psi
